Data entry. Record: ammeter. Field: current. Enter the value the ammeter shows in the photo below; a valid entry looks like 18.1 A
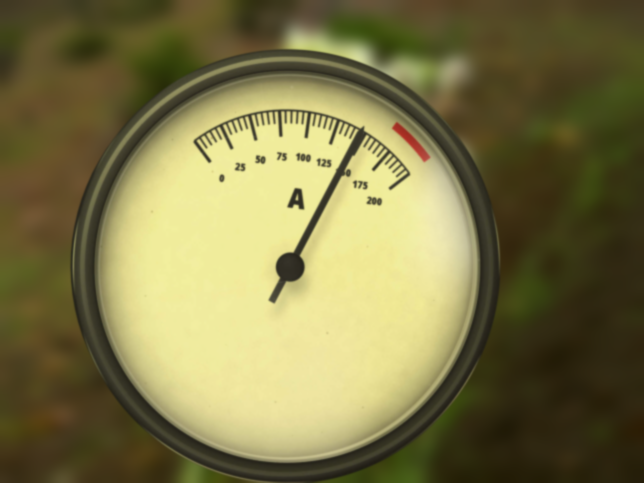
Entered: 145 A
